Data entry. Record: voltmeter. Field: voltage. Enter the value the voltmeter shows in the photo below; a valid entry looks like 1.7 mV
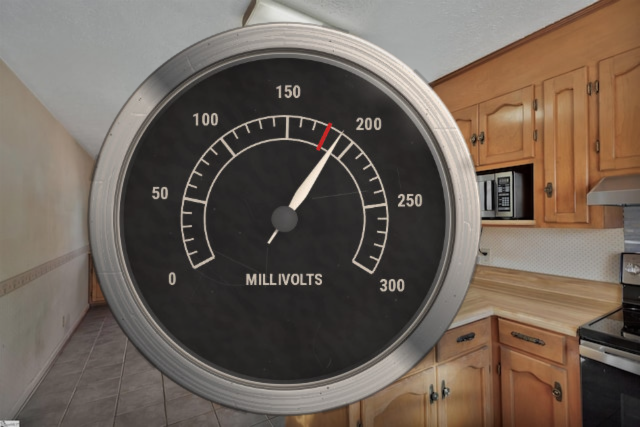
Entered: 190 mV
